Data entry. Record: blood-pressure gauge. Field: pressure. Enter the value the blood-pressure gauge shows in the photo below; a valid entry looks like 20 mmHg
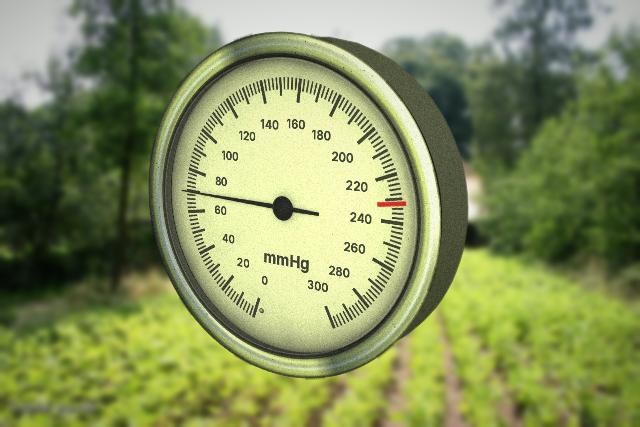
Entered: 70 mmHg
